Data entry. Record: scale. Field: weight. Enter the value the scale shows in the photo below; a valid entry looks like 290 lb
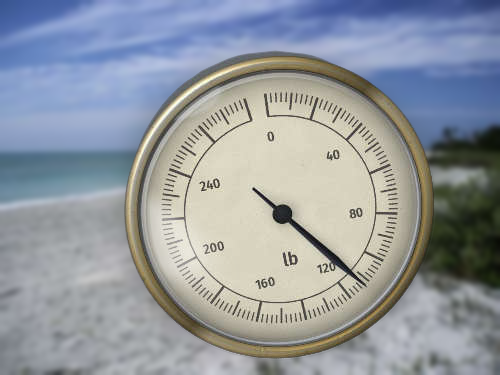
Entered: 112 lb
